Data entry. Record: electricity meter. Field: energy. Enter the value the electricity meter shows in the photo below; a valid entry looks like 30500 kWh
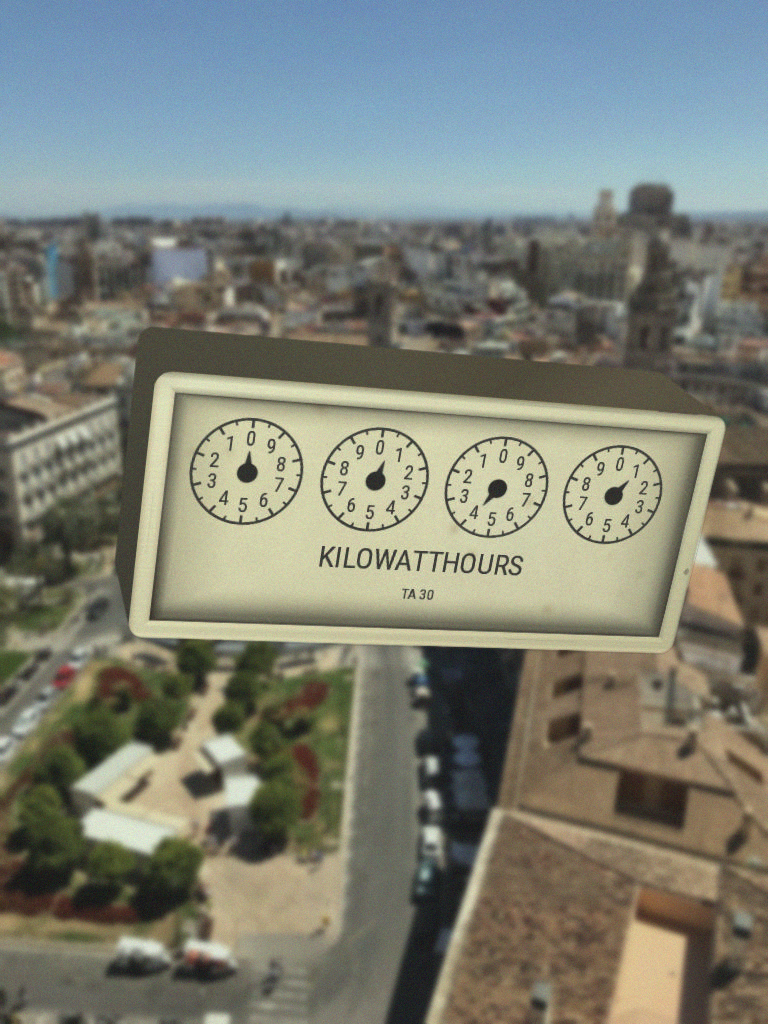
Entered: 41 kWh
